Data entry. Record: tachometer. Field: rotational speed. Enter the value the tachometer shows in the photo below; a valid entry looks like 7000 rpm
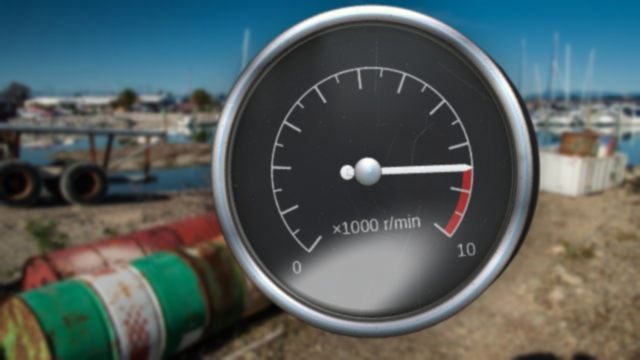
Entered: 8500 rpm
